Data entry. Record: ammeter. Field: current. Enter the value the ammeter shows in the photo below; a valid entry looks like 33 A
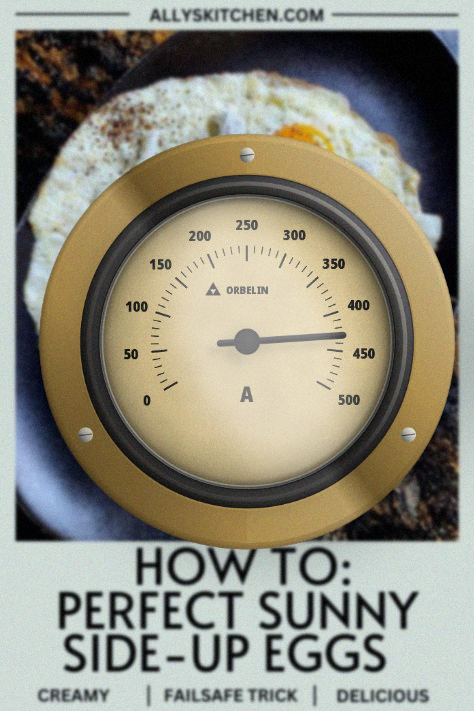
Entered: 430 A
